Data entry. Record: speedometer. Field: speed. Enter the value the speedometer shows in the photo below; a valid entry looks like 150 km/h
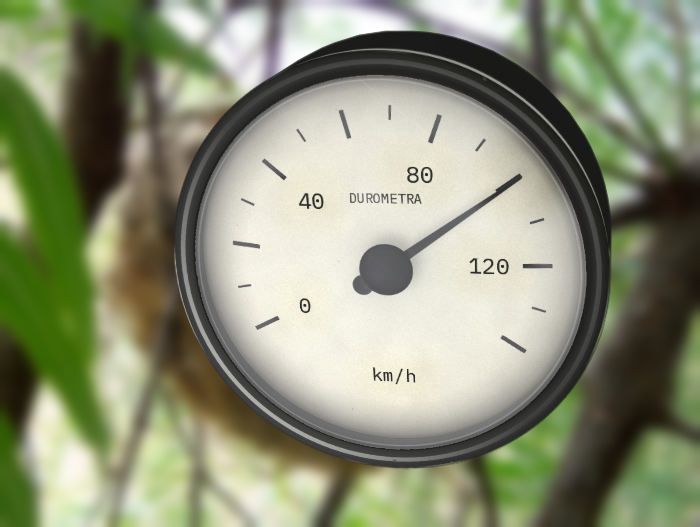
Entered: 100 km/h
